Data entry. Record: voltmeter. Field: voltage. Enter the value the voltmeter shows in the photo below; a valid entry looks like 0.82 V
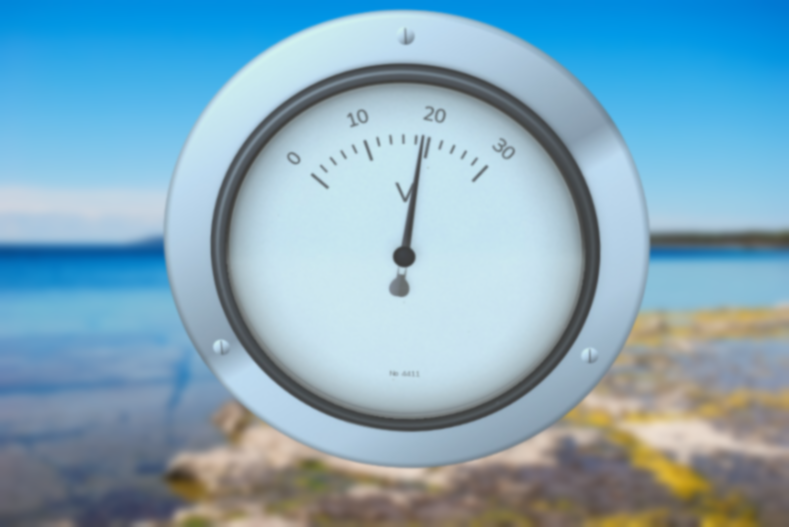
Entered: 19 V
